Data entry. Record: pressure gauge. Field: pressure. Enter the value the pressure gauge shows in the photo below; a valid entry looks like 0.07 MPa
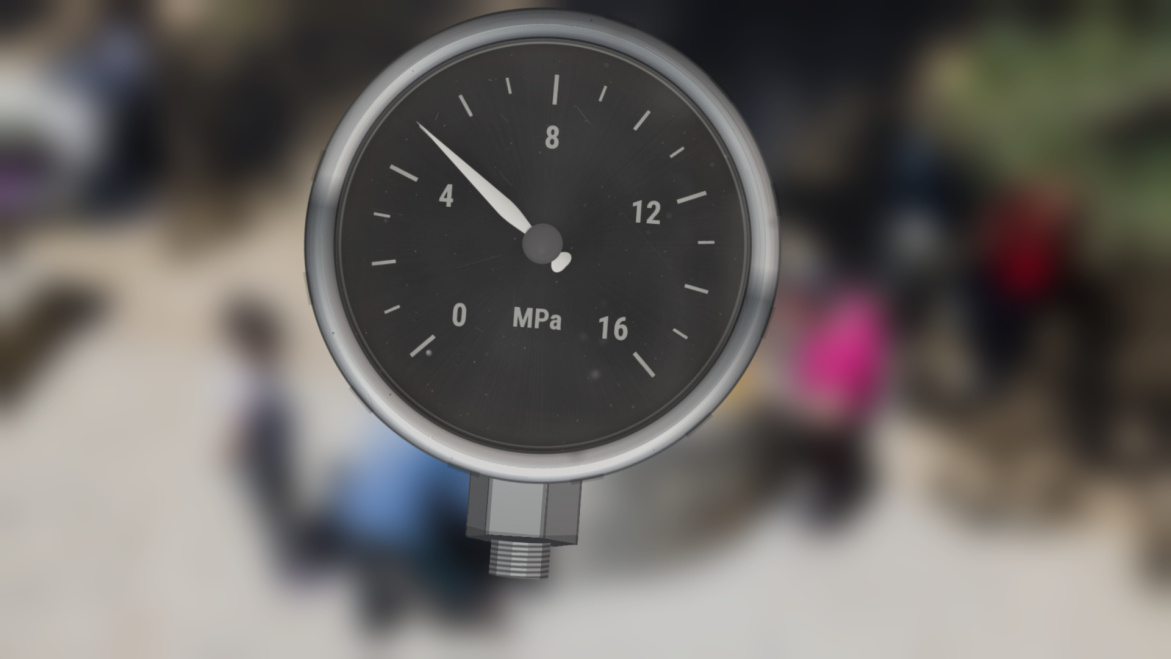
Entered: 5 MPa
